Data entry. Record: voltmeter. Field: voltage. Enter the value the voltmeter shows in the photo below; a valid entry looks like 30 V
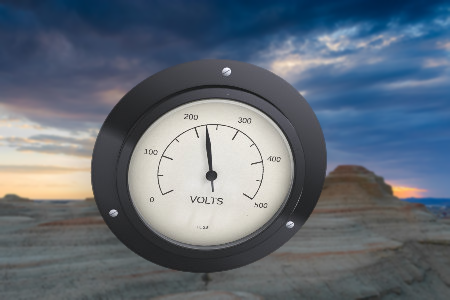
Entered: 225 V
